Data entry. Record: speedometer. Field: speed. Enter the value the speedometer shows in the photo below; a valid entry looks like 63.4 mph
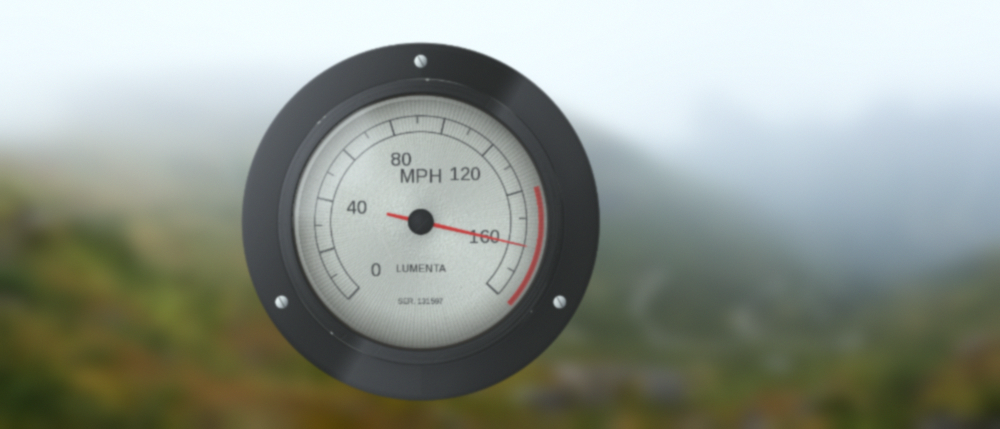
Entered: 160 mph
